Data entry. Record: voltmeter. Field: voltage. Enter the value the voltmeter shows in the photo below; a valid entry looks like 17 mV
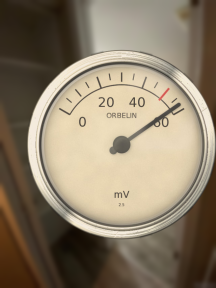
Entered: 57.5 mV
